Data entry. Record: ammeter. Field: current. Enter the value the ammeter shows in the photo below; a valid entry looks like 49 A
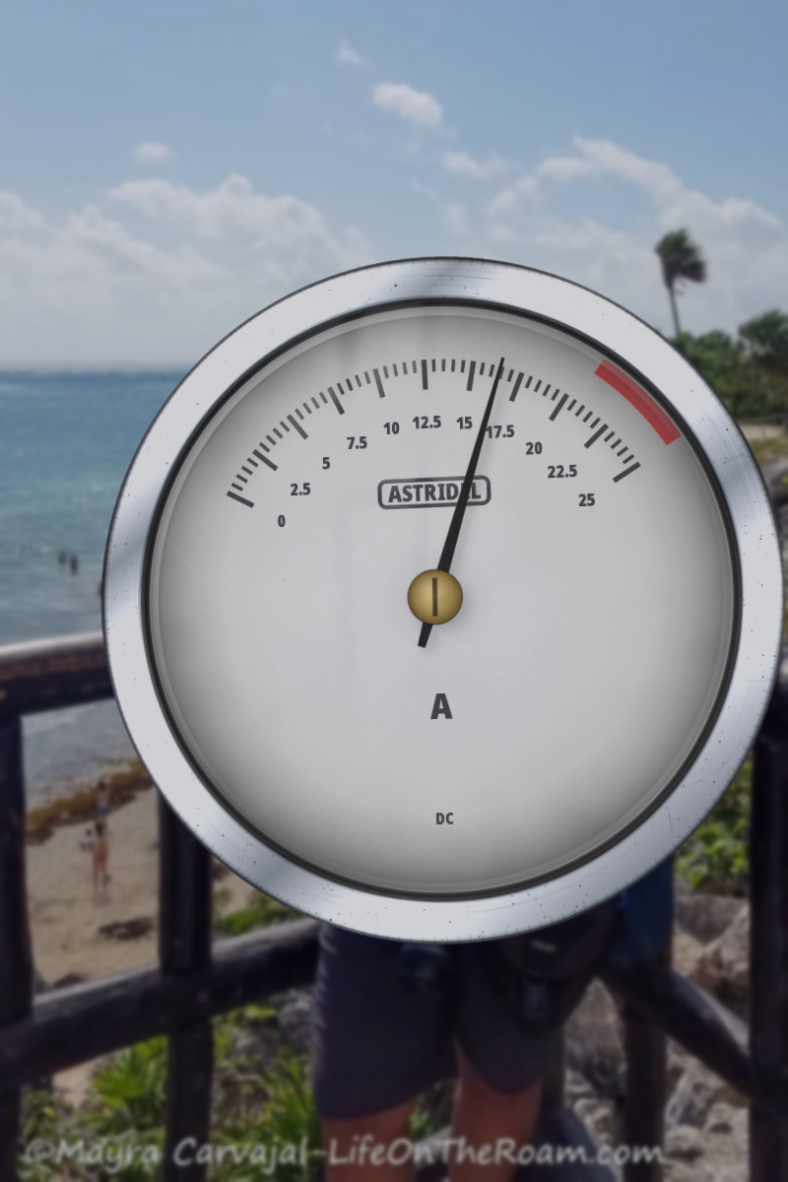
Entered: 16.5 A
